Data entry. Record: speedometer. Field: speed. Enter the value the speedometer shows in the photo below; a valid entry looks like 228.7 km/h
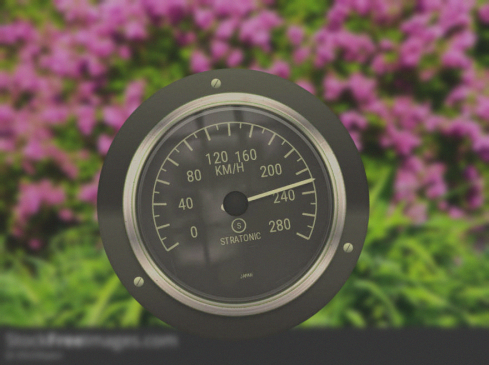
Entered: 230 km/h
